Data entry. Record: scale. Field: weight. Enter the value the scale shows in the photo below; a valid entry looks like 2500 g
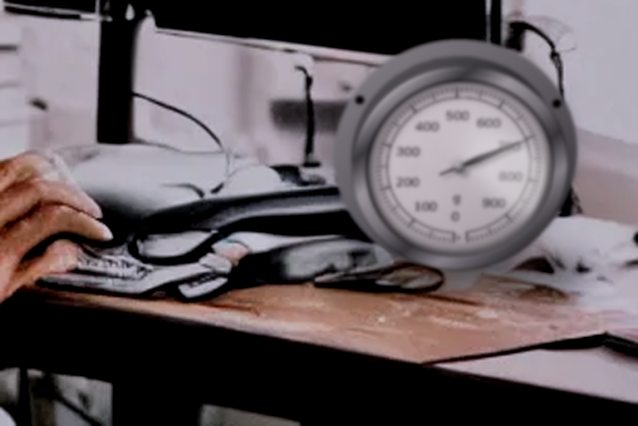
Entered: 700 g
